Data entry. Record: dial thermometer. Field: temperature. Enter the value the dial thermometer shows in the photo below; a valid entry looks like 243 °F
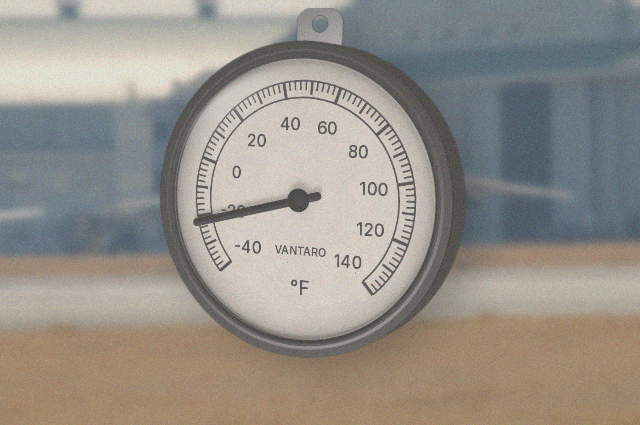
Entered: -22 °F
